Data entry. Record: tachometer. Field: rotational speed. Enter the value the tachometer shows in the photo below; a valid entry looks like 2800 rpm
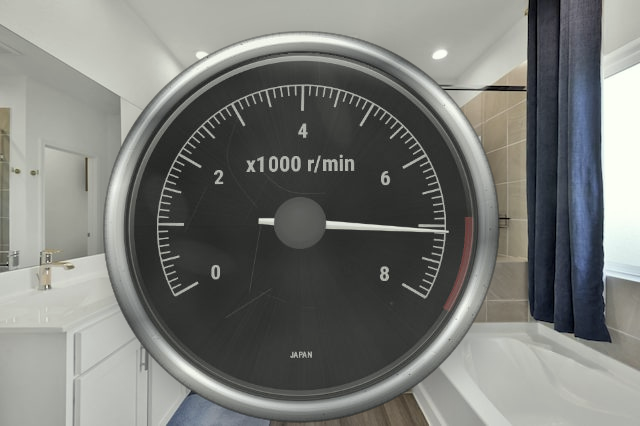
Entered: 7100 rpm
